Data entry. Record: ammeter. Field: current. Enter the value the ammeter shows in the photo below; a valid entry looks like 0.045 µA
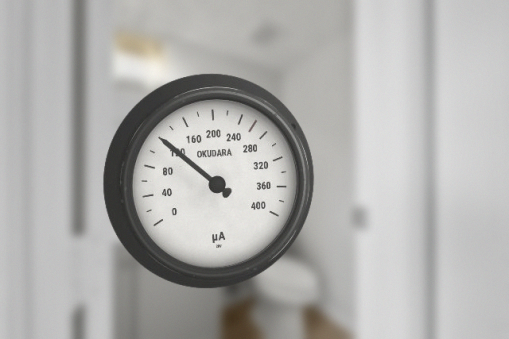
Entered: 120 µA
